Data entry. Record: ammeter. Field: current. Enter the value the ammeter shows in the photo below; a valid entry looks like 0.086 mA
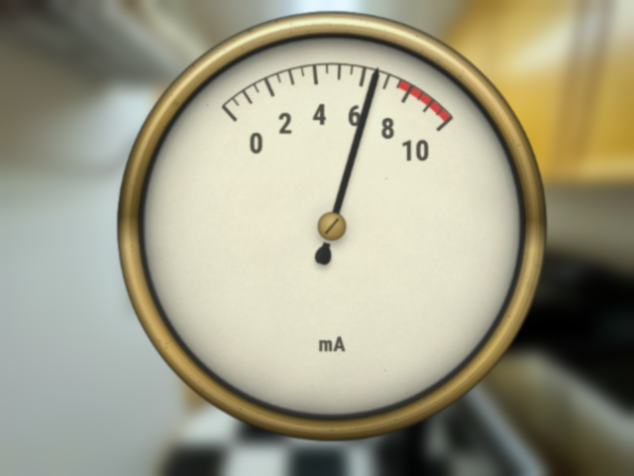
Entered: 6.5 mA
